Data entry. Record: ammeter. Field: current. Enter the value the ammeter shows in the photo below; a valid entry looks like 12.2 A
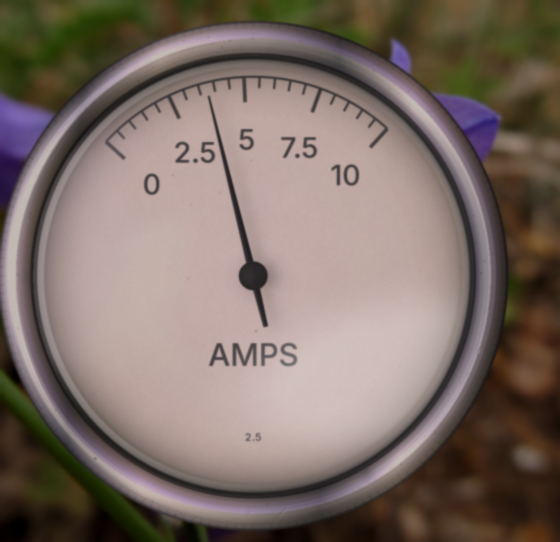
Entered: 3.75 A
